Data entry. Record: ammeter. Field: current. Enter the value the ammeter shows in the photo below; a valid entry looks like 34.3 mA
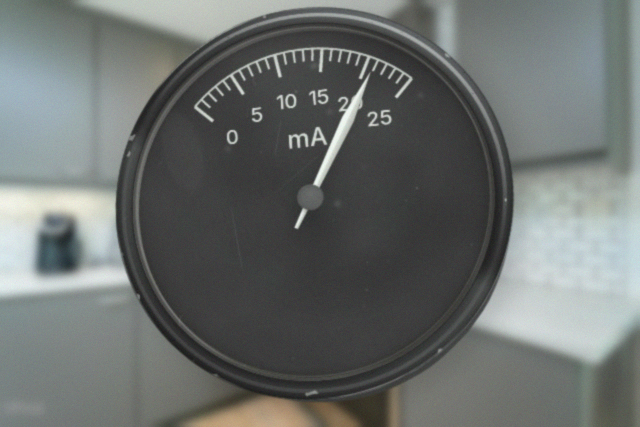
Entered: 21 mA
